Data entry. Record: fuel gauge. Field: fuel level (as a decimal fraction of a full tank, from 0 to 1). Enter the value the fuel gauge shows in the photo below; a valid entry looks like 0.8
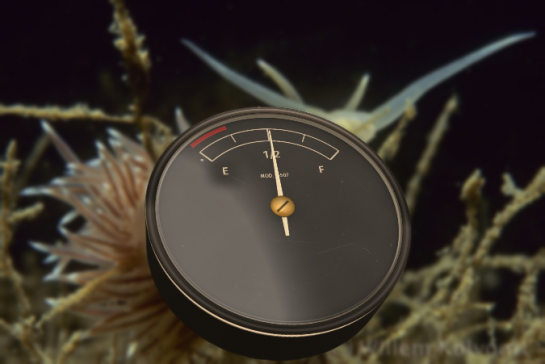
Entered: 0.5
